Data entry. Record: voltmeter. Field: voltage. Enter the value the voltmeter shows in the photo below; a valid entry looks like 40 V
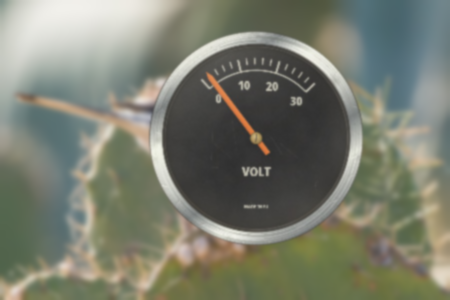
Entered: 2 V
